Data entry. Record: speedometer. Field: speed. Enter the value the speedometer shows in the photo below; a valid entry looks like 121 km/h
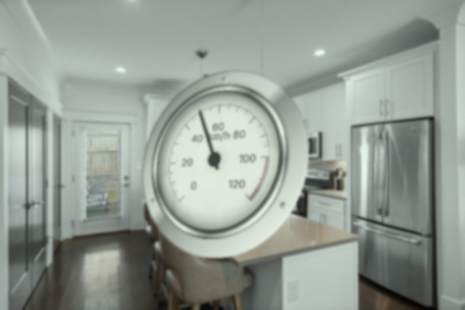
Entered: 50 km/h
